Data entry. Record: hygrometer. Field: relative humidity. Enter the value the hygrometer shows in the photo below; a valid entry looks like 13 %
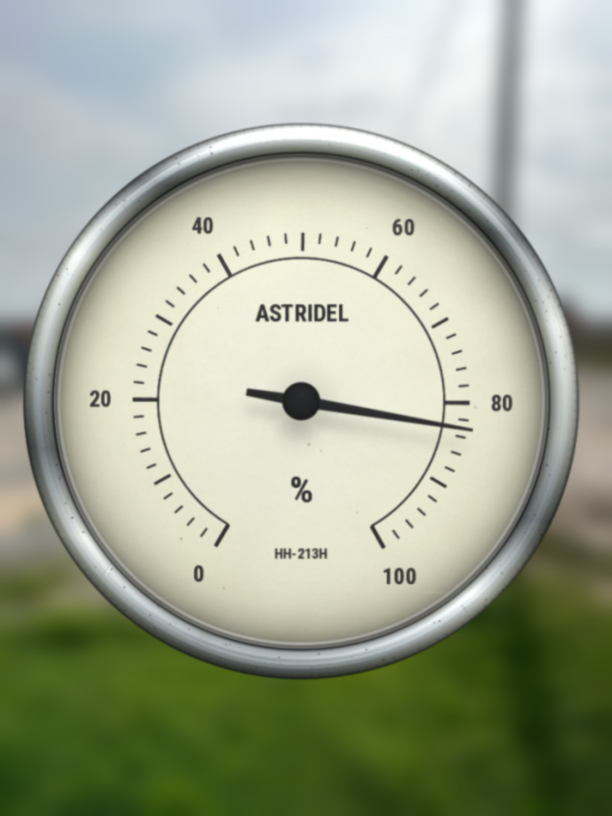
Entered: 83 %
